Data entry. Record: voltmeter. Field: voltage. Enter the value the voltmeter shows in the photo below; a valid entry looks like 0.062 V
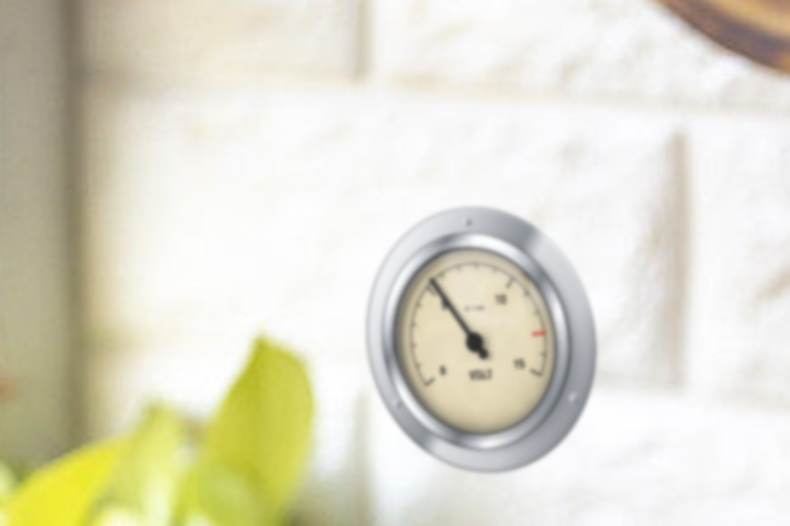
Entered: 5.5 V
